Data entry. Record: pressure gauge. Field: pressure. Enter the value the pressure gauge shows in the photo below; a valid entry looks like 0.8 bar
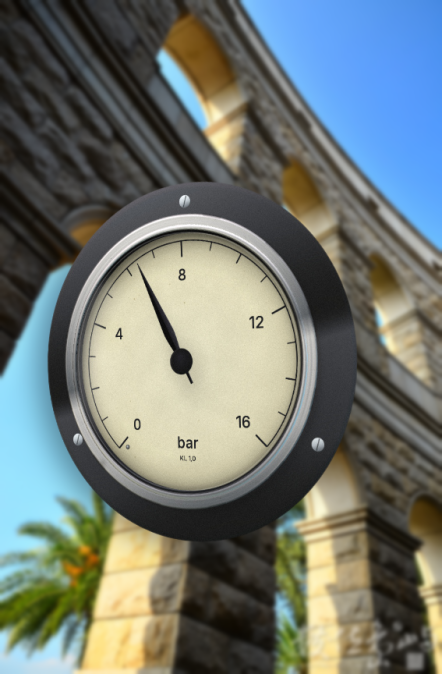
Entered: 6.5 bar
